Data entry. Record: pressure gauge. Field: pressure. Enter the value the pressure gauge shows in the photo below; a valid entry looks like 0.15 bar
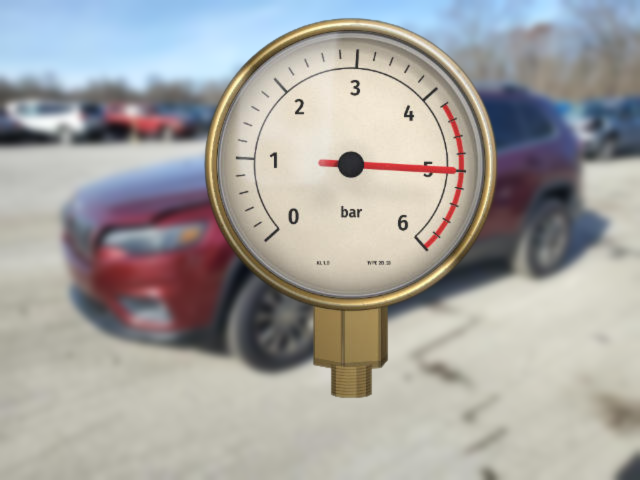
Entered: 5 bar
